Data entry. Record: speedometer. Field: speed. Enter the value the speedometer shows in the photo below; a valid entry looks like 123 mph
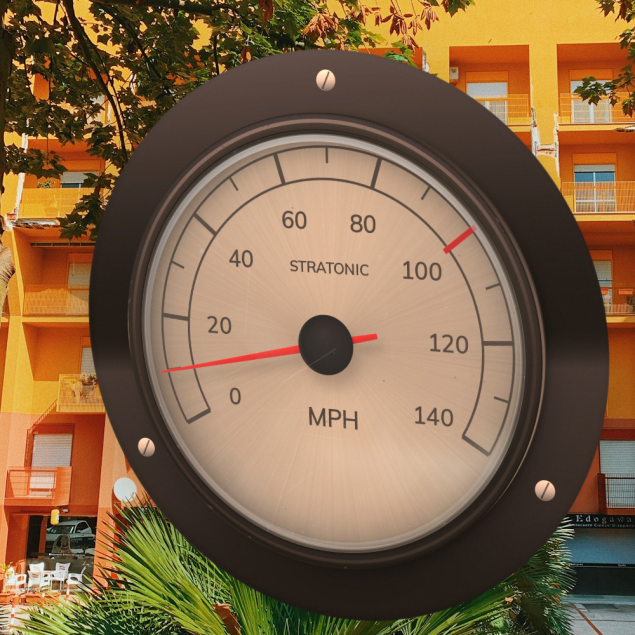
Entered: 10 mph
